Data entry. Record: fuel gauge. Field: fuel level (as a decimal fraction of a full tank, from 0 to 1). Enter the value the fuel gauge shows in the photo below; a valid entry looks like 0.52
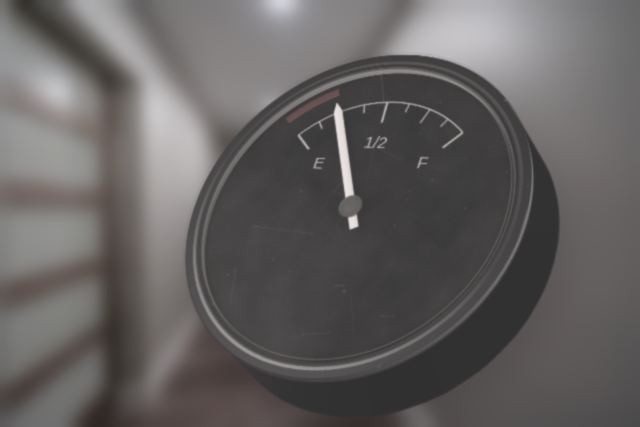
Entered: 0.25
